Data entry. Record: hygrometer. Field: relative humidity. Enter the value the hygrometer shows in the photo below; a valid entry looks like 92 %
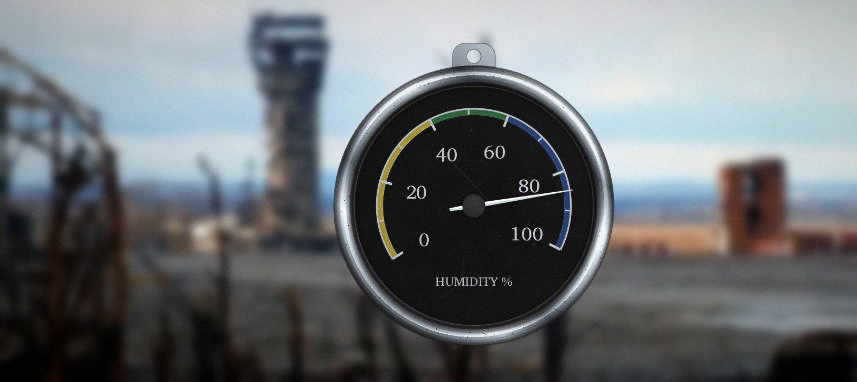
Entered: 85 %
